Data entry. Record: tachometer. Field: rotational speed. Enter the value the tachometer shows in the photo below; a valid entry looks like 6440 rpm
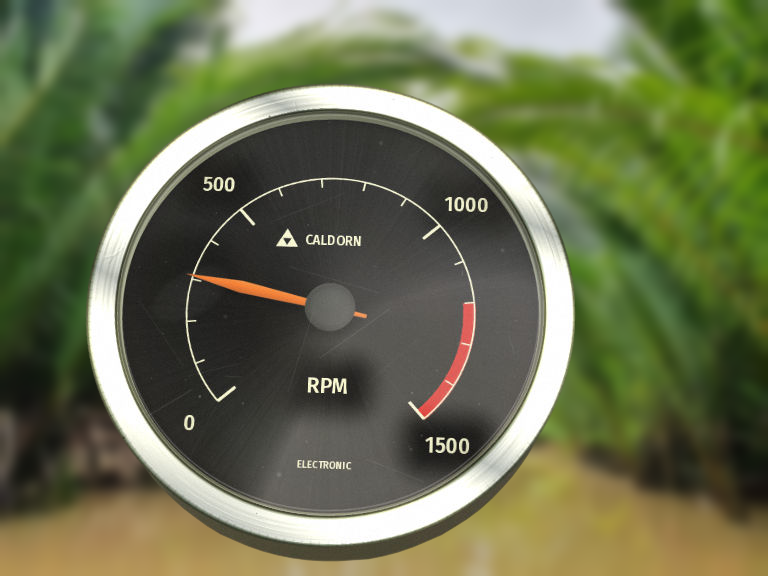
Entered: 300 rpm
